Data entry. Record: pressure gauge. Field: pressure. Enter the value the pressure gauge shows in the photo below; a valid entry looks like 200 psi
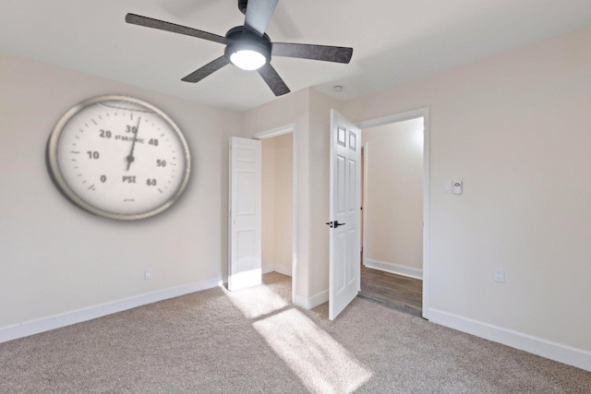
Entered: 32 psi
